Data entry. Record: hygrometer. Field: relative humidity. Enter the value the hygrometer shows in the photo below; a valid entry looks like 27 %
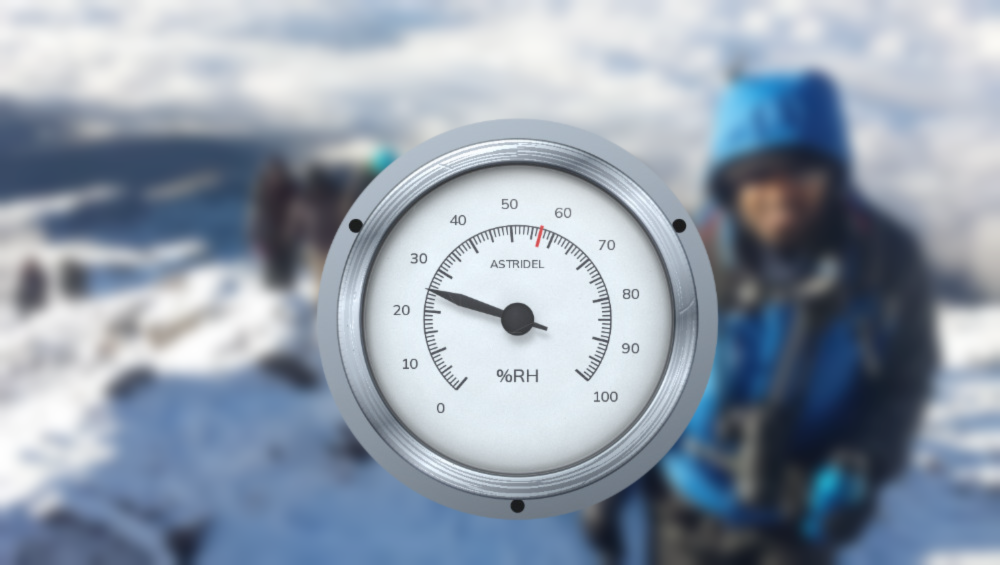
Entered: 25 %
